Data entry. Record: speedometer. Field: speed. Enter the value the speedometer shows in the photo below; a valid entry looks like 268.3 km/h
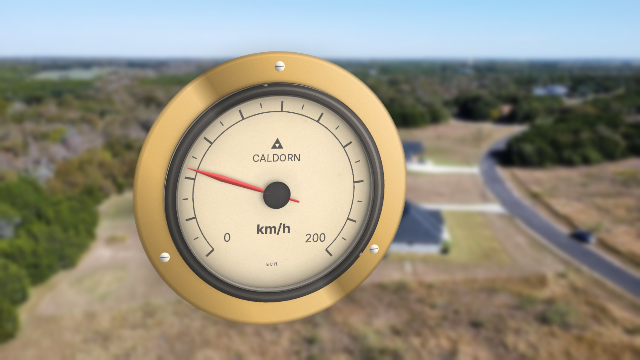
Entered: 45 km/h
